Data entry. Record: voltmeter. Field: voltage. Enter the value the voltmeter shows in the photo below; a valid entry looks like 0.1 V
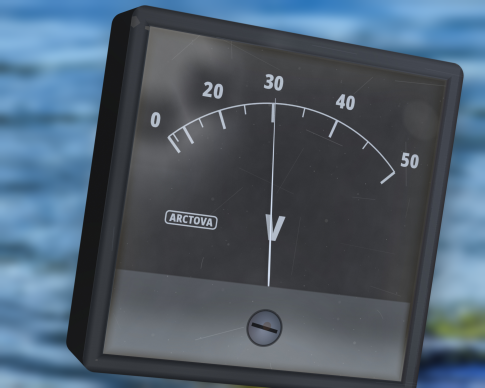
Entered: 30 V
